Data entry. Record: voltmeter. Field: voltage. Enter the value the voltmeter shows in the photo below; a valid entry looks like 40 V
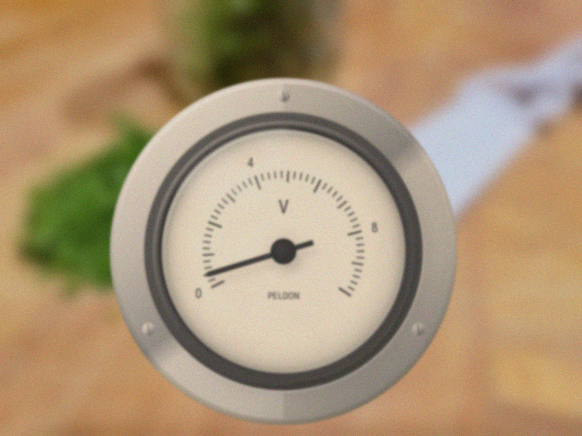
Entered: 0.4 V
